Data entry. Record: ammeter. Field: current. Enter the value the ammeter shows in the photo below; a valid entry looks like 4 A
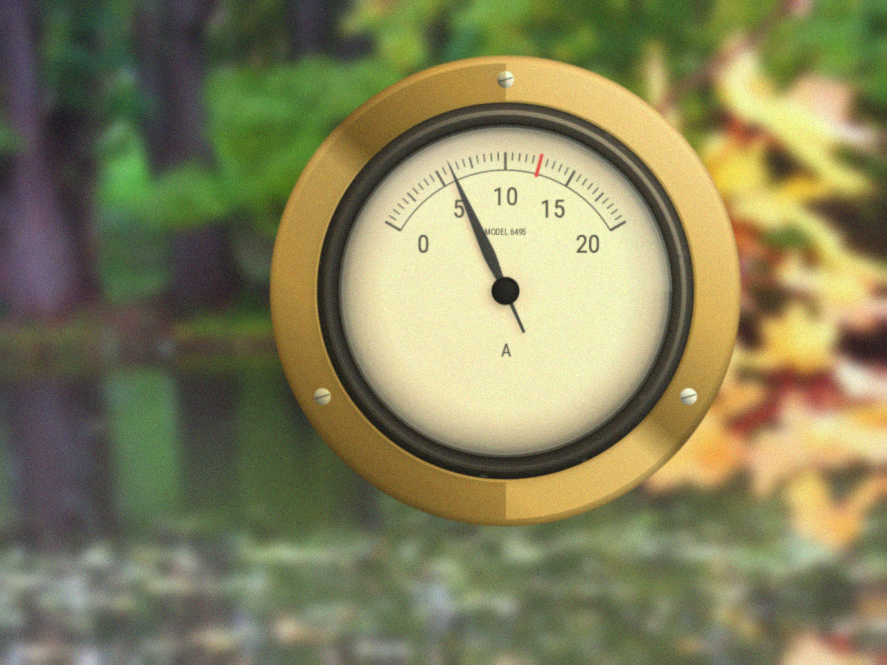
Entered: 6 A
